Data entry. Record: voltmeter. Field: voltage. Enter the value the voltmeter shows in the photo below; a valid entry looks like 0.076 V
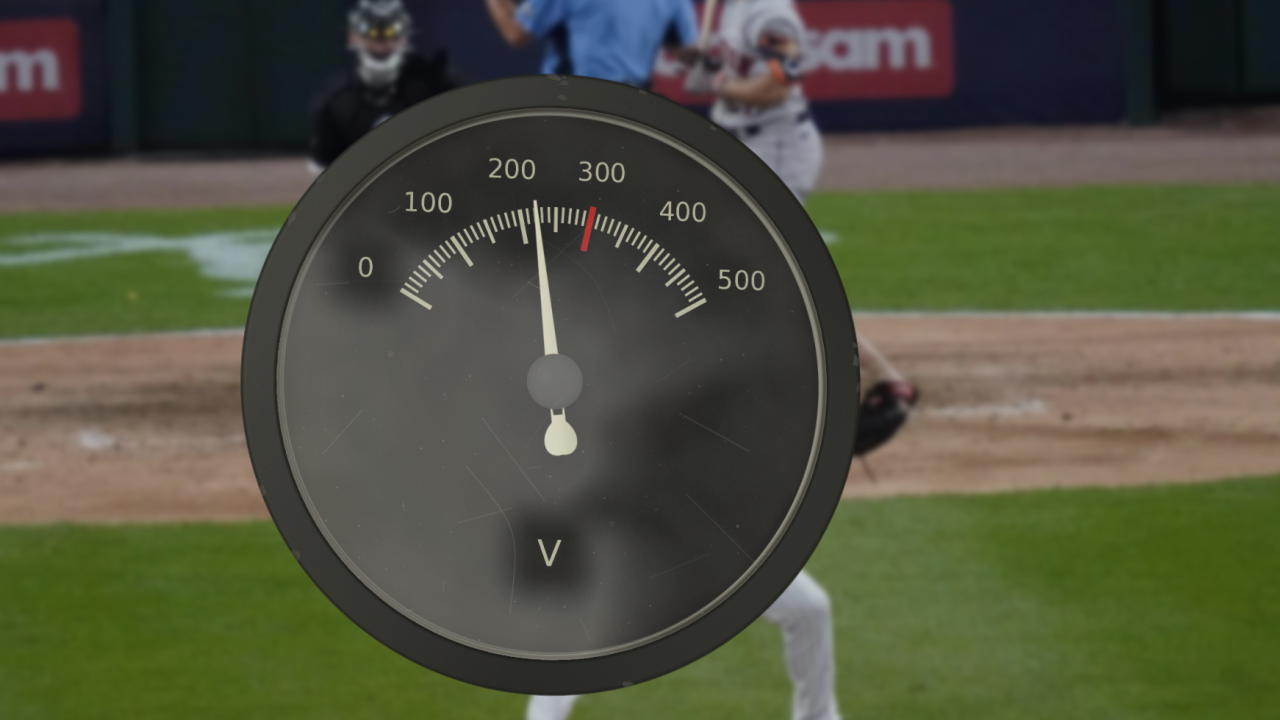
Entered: 220 V
